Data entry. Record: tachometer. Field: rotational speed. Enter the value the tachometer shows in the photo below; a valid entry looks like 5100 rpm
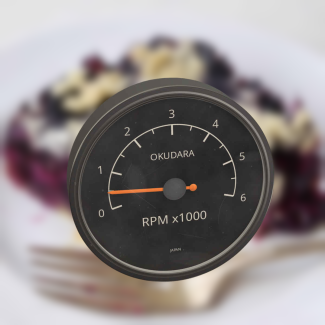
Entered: 500 rpm
